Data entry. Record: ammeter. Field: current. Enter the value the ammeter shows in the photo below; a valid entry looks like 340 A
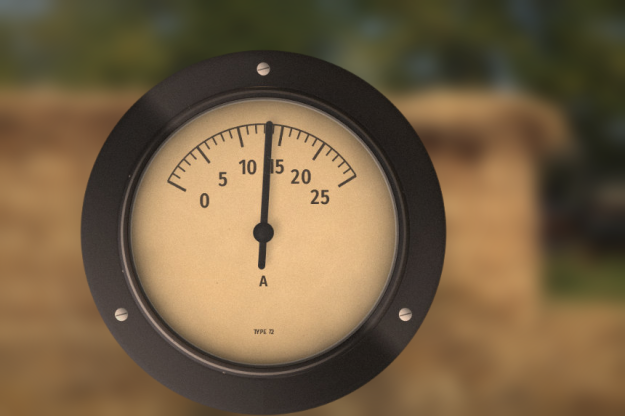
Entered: 13.5 A
